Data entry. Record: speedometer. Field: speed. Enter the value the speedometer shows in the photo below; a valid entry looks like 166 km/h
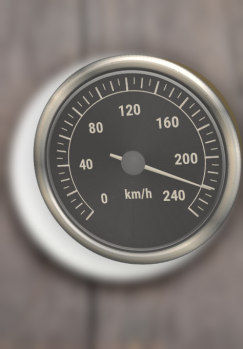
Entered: 220 km/h
